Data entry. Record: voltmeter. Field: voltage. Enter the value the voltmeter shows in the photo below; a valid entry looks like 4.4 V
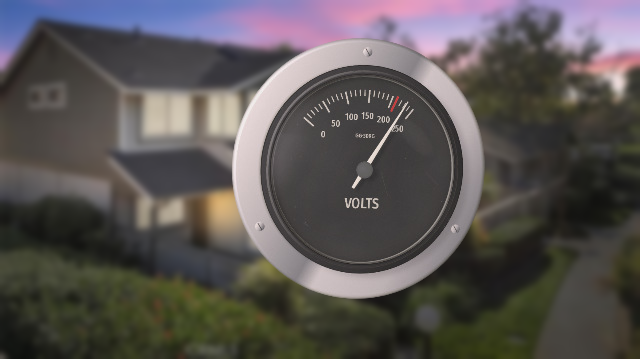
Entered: 230 V
